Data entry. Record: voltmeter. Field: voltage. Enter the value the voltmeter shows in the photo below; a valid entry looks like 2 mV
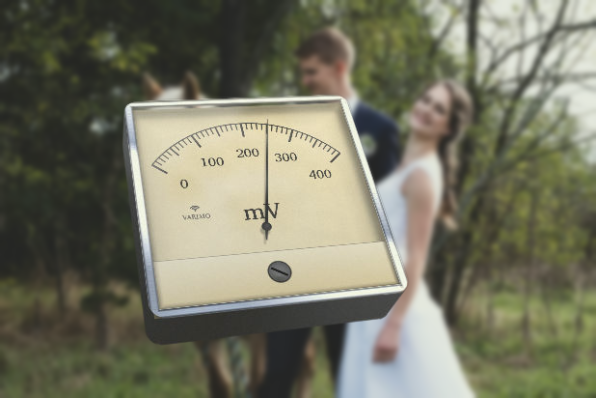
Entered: 250 mV
